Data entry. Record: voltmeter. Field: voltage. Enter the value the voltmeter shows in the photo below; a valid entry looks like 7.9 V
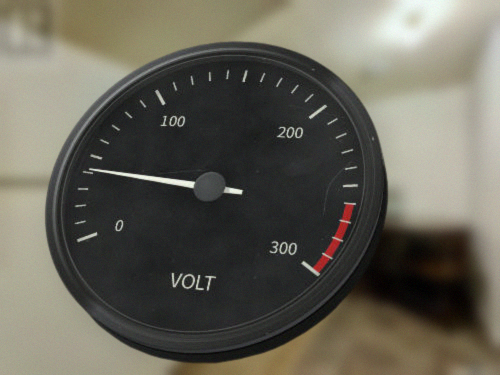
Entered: 40 V
